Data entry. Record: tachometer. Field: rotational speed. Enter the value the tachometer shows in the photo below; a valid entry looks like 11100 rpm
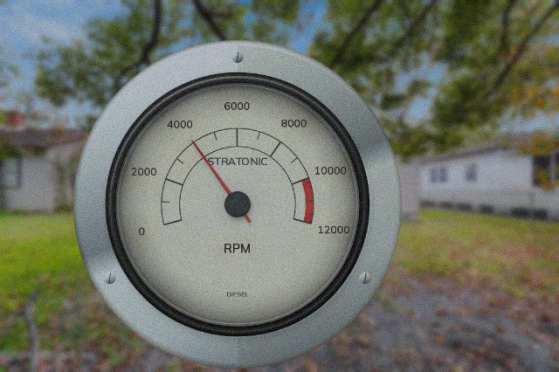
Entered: 4000 rpm
